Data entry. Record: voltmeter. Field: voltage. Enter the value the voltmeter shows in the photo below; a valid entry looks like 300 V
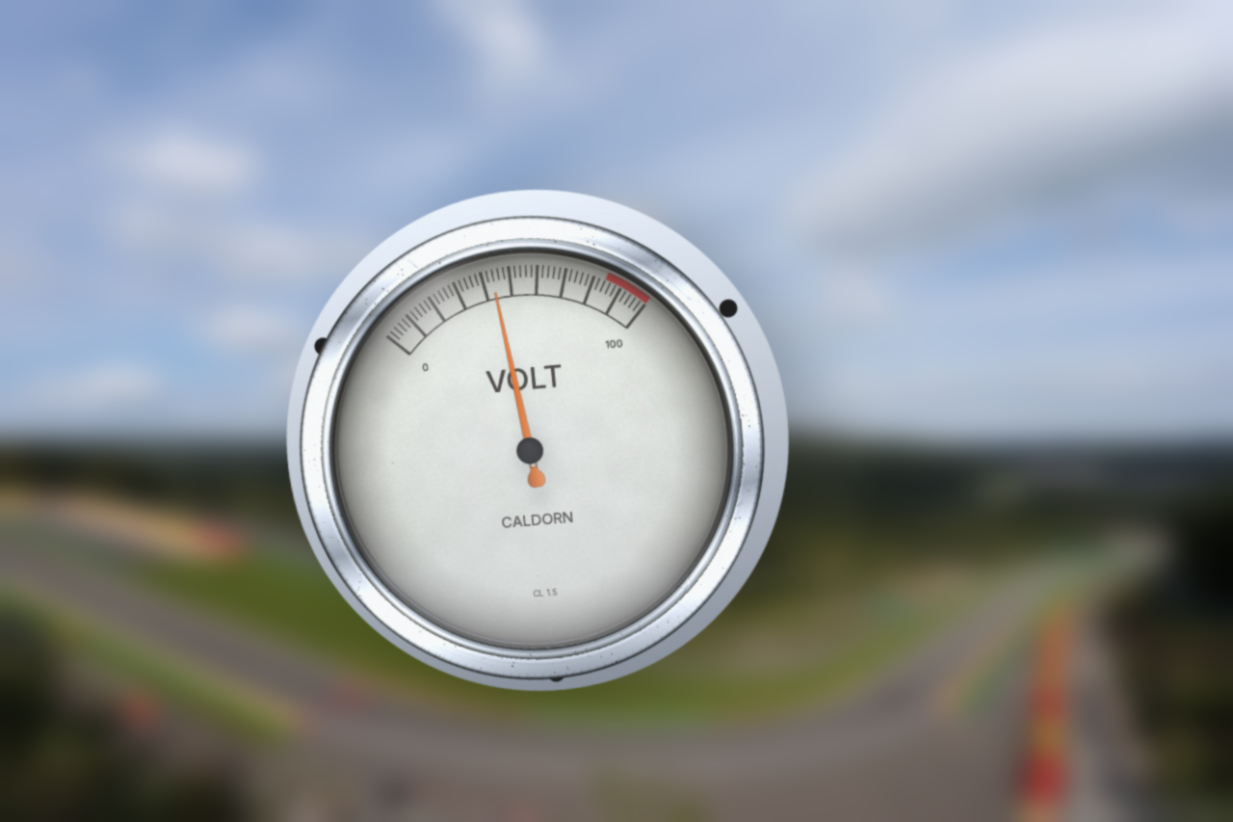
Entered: 44 V
